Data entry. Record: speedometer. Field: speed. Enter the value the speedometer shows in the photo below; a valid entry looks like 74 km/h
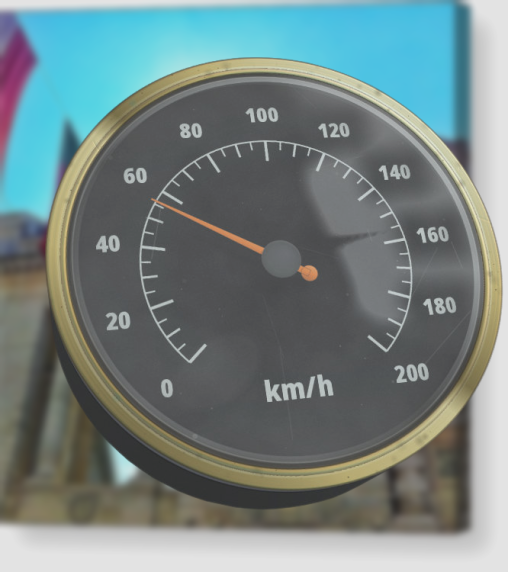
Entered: 55 km/h
